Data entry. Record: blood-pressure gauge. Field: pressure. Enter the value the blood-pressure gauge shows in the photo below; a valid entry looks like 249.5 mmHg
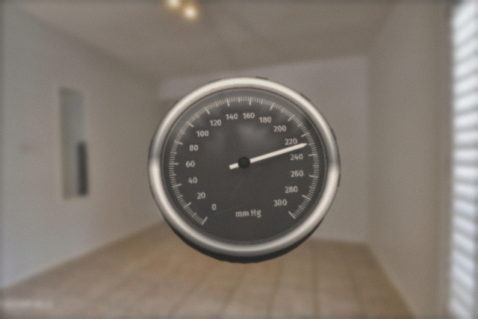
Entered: 230 mmHg
